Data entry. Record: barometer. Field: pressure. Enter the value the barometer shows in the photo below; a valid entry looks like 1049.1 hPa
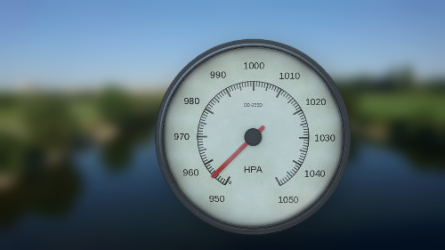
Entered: 955 hPa
